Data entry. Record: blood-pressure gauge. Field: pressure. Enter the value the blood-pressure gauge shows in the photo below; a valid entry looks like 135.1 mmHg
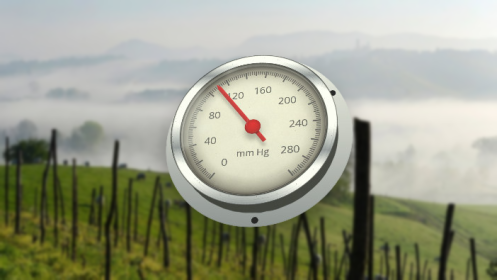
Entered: 110 mmHg
